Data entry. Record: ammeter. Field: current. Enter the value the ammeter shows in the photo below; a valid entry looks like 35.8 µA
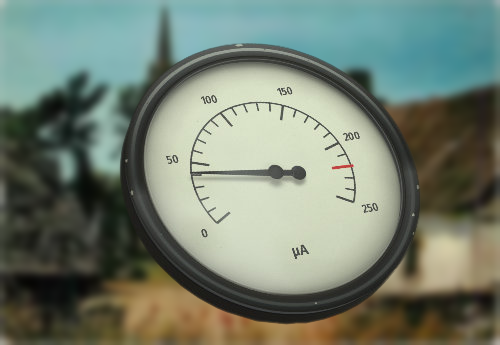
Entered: 40 µA
